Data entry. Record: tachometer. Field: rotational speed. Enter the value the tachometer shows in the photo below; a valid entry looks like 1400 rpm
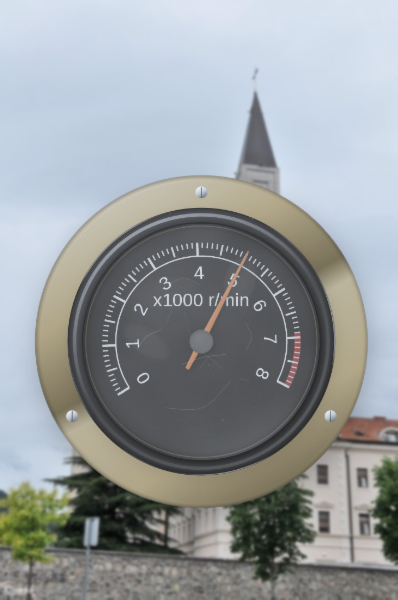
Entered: 5000 rpm
